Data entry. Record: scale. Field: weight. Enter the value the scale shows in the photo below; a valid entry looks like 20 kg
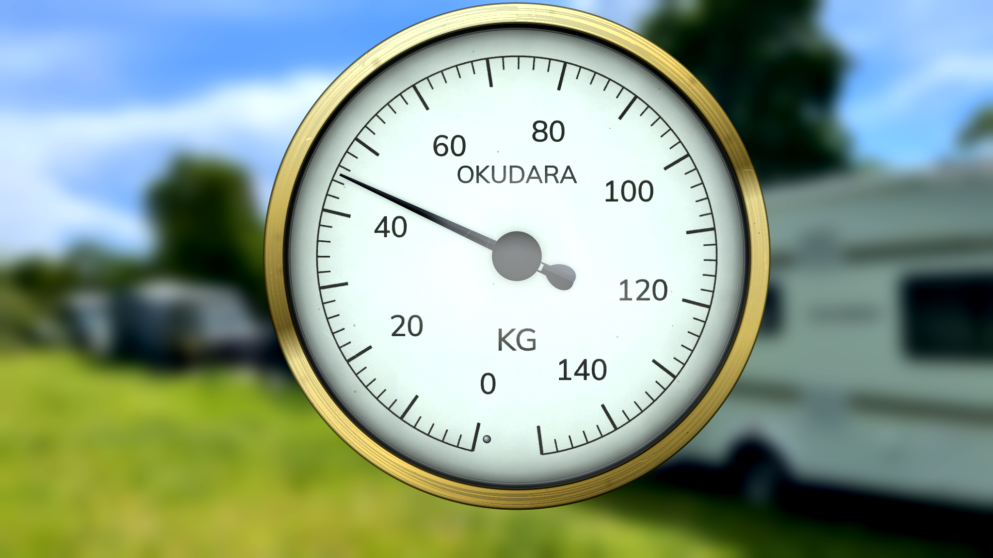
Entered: 45 kg
